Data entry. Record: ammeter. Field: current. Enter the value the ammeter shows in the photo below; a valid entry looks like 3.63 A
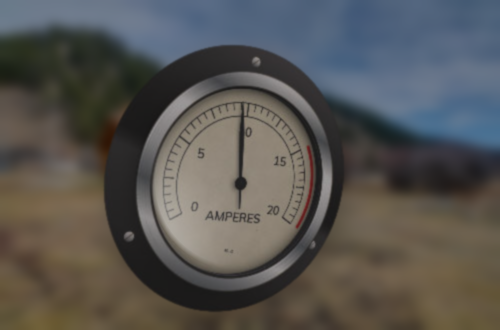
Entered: 9.5 A
